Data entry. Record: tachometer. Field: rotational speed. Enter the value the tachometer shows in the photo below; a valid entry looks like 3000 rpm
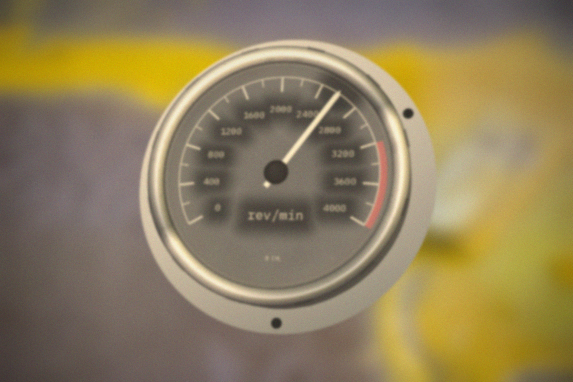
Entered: 2600 rpm
